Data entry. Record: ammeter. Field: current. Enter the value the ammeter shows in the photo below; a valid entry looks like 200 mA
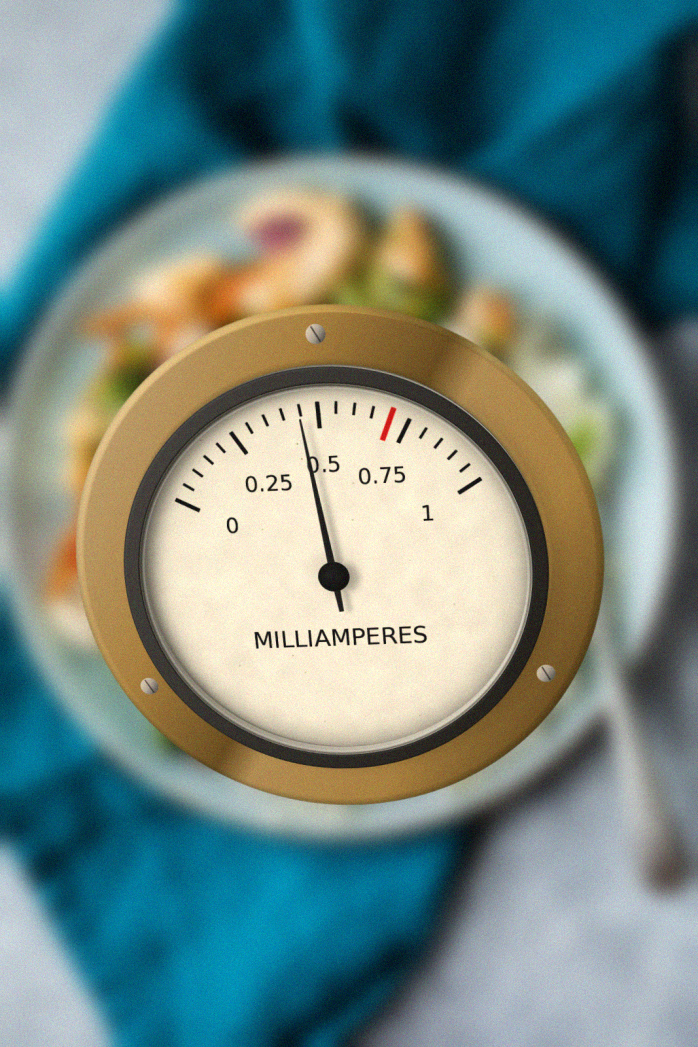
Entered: 0.45 mA
